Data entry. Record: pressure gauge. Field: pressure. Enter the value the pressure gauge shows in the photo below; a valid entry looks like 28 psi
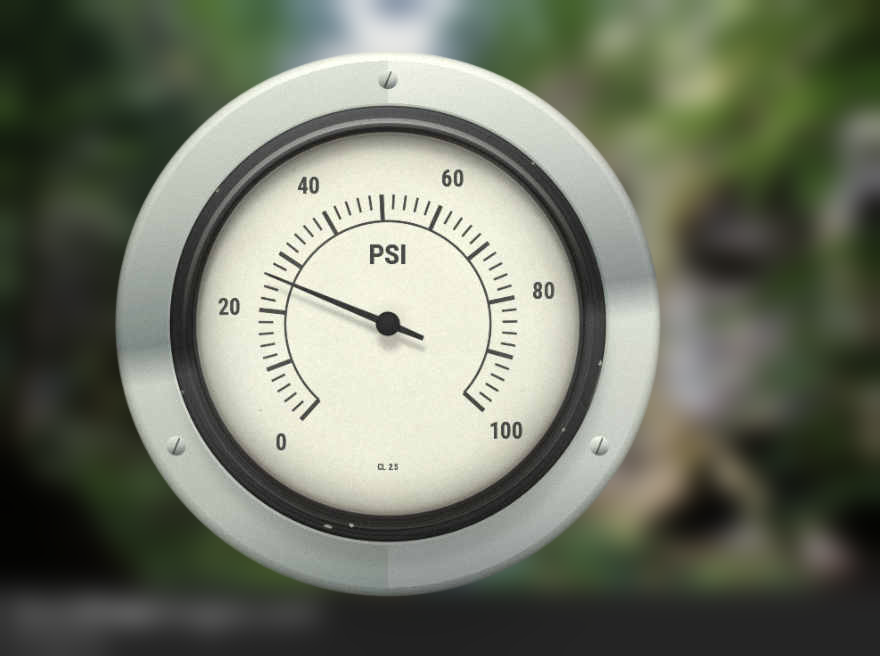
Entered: 26 psi
